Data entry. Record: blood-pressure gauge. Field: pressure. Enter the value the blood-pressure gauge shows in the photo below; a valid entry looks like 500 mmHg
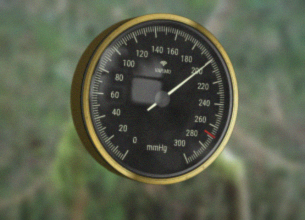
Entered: 200 mmHg
